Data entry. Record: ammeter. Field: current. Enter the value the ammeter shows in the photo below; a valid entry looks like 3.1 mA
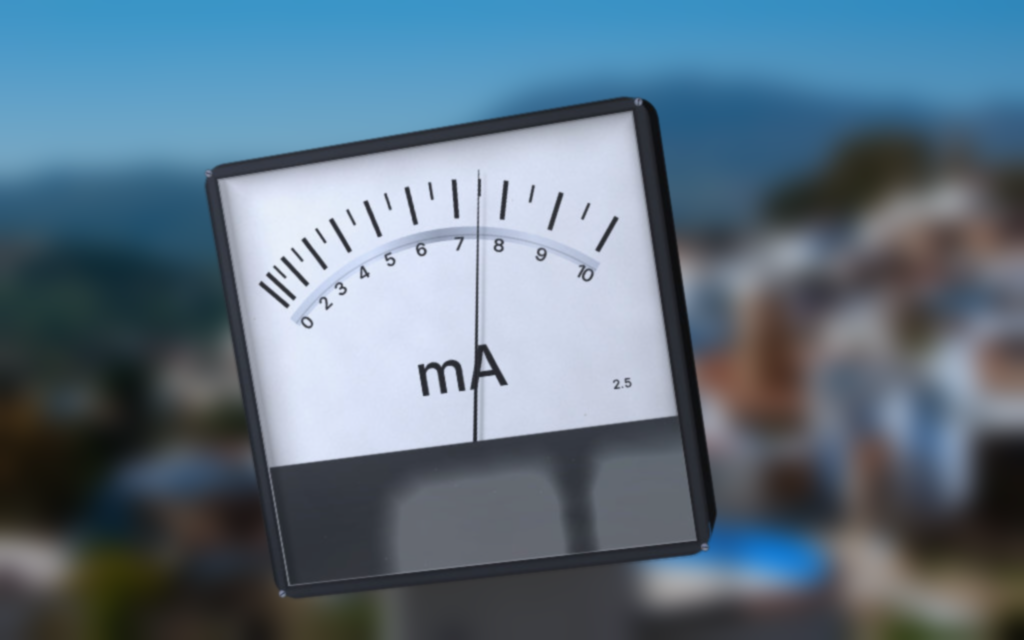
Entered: 7.5 mA
